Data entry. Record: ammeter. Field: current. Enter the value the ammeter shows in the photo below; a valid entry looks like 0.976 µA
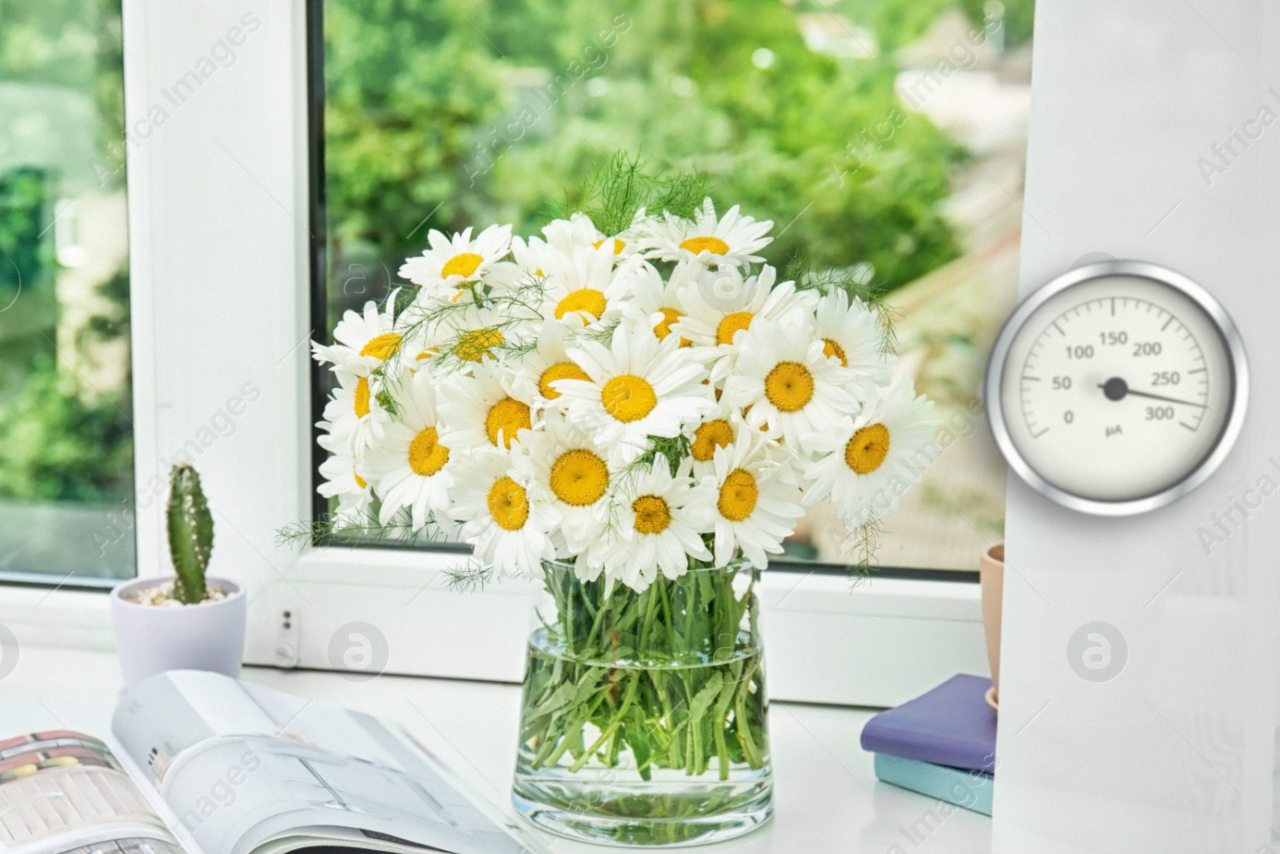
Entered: 280 µA
